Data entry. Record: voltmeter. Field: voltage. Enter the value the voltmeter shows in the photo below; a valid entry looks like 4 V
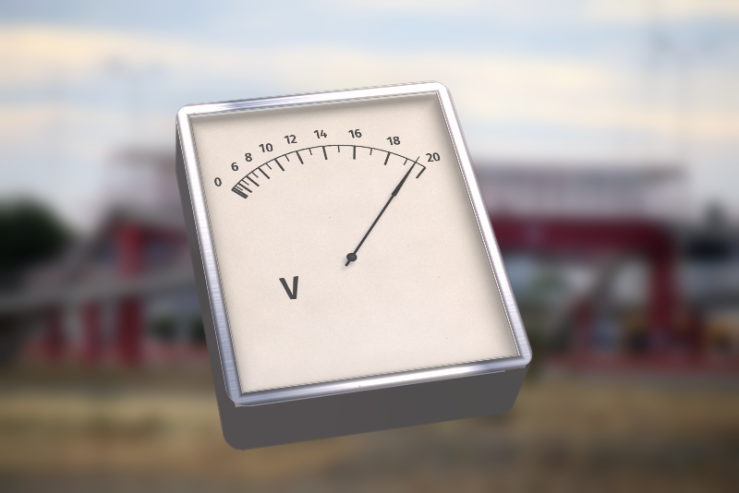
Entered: 19.5 V
